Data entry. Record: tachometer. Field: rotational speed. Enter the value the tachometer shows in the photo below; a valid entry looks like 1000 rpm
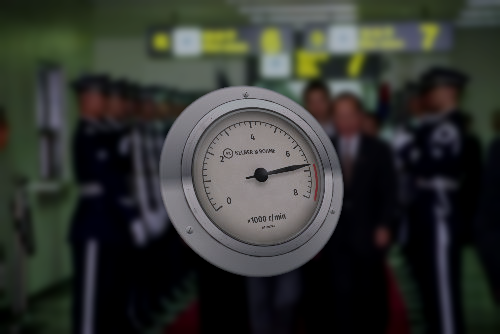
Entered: 6800 rpm
